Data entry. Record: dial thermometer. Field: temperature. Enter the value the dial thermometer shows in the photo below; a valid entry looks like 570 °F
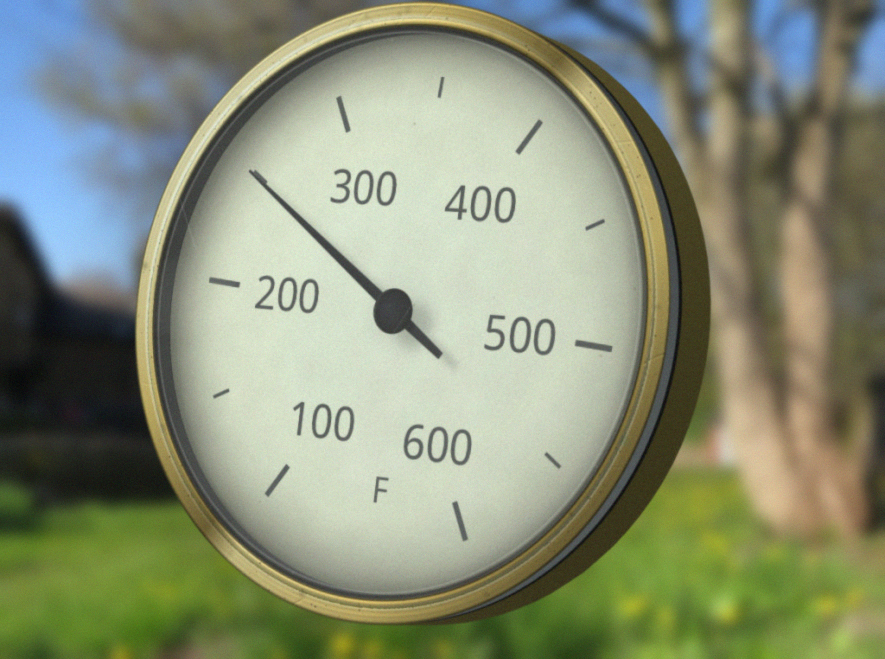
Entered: 250 °F
